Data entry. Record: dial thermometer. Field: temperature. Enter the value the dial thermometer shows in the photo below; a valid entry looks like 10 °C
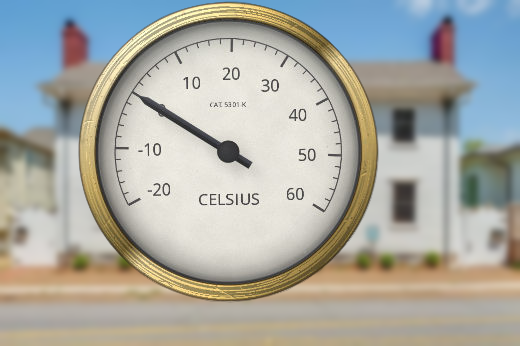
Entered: 0 °C
